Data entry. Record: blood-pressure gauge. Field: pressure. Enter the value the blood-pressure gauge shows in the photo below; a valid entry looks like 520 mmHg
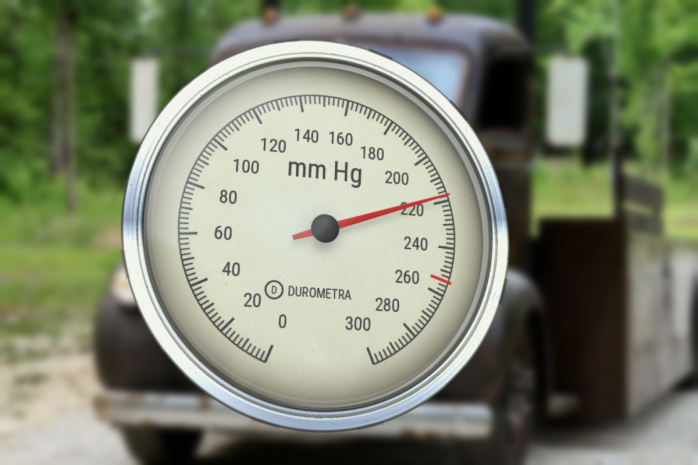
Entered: 218 mmHg
